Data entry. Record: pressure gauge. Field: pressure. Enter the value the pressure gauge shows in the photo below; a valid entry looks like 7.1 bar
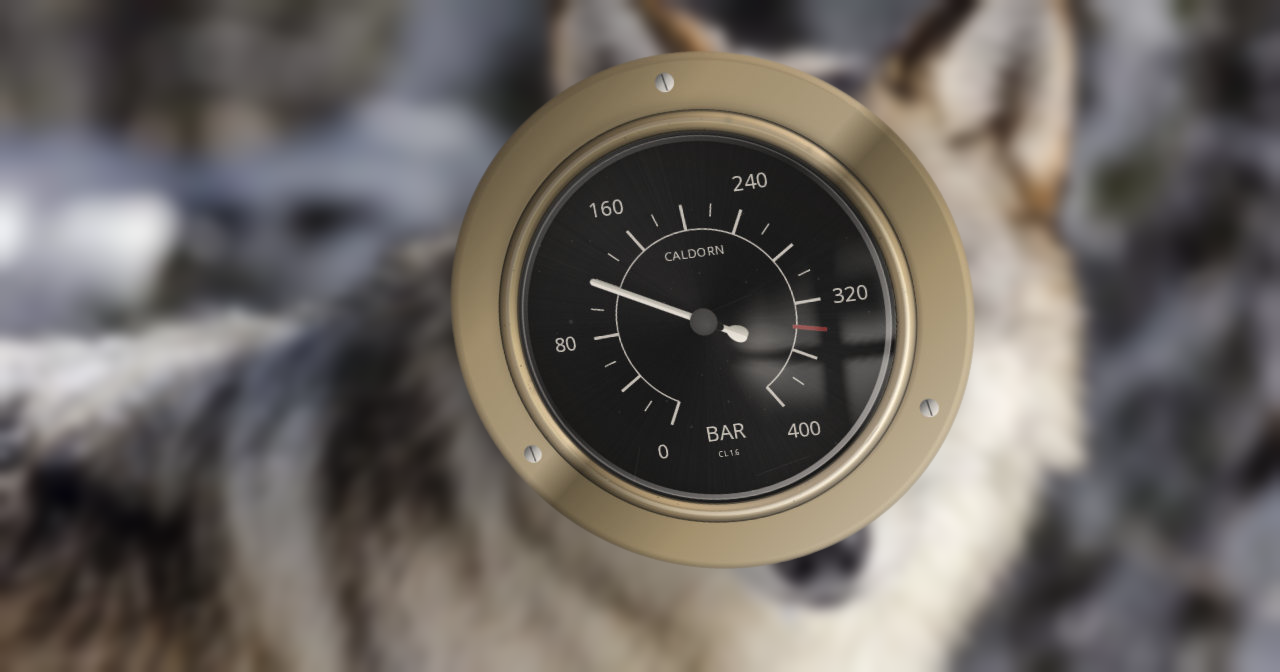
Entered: 120 bar
